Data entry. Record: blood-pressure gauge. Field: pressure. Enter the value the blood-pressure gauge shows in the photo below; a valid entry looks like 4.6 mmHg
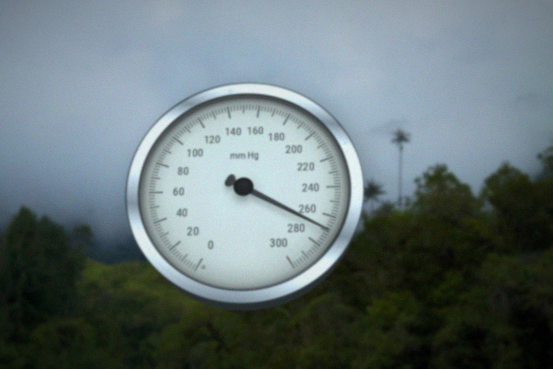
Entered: 270 mmHg
